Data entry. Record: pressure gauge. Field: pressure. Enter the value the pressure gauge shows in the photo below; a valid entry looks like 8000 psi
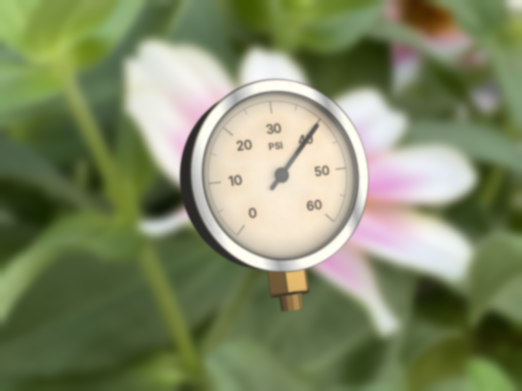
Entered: 40 psi
